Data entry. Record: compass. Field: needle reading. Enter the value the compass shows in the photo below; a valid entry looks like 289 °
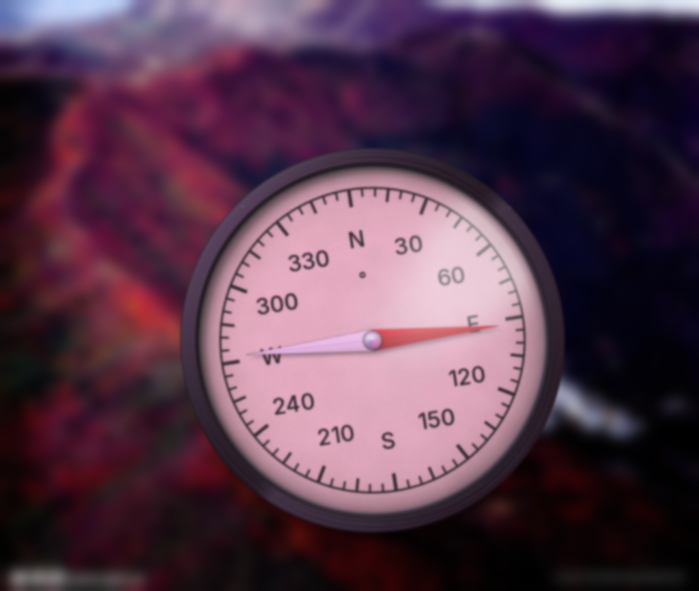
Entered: 92.5 °
